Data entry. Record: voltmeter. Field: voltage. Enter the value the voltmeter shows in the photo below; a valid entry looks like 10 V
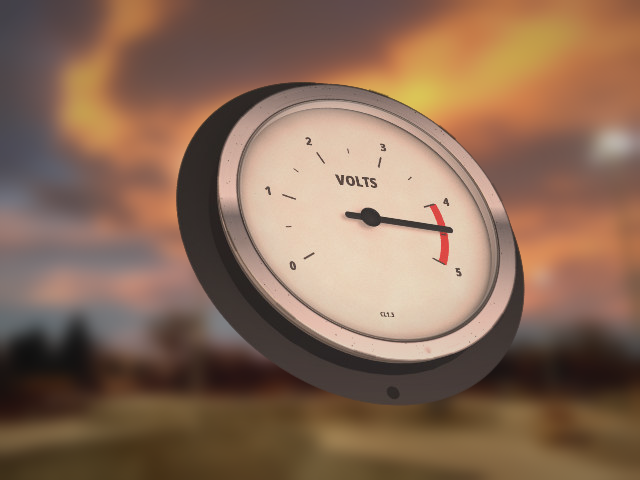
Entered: 4.5 V
